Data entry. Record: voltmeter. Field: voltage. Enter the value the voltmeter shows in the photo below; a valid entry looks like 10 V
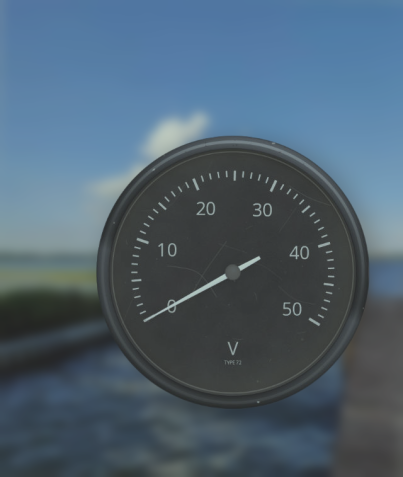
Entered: 0 V
